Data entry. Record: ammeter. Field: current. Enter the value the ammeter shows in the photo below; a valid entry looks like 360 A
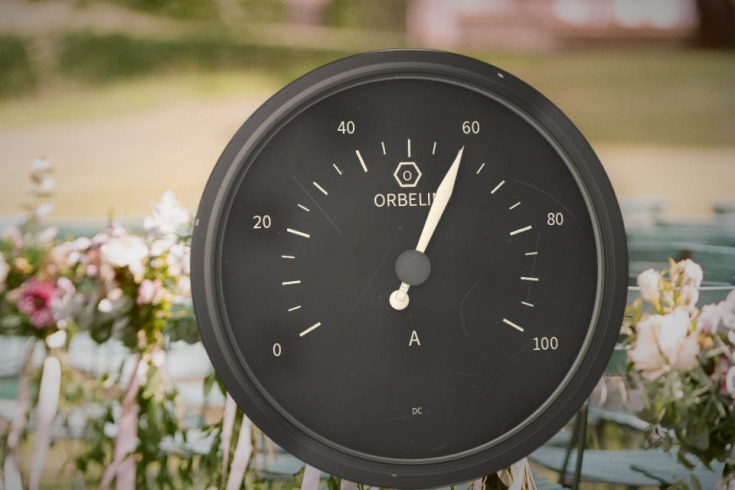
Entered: 60 A
